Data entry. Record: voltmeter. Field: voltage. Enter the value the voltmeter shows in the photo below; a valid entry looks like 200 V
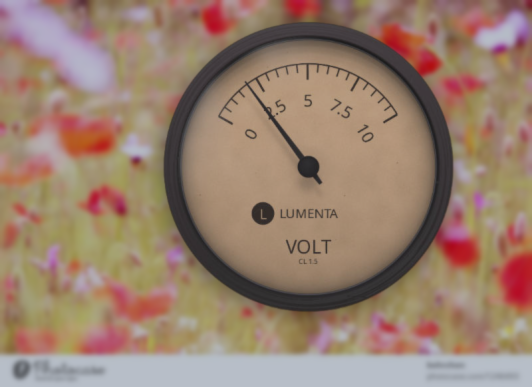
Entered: 2 V
